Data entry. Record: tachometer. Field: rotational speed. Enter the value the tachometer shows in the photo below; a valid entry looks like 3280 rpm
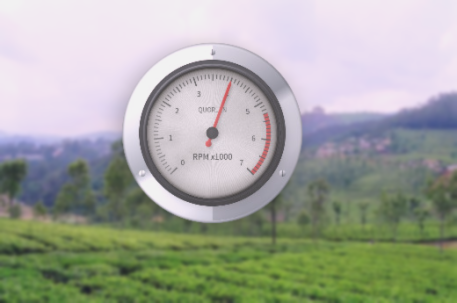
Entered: 4000 rpm
